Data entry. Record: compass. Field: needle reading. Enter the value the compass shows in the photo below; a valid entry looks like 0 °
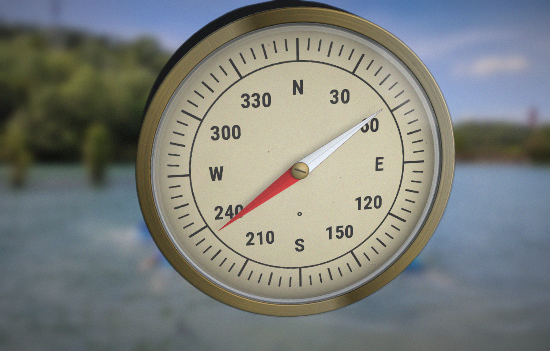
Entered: 235 °
